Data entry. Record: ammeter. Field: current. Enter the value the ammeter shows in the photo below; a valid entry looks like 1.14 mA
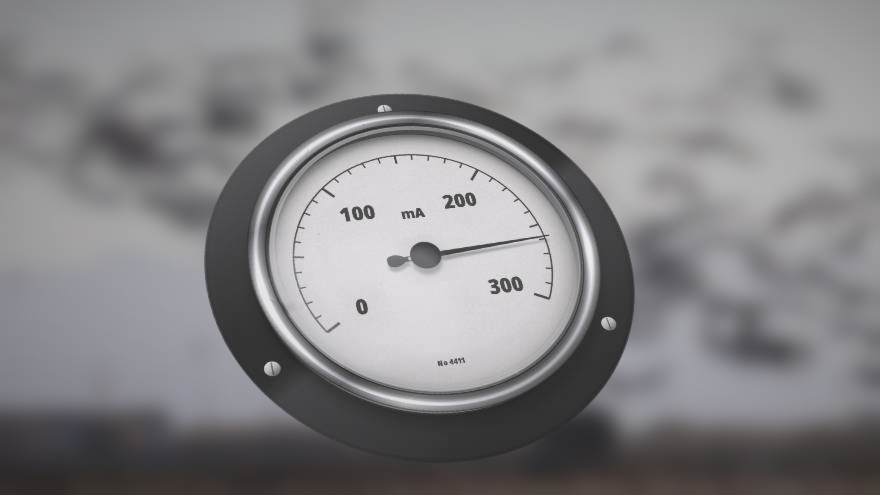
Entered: 260 mA
